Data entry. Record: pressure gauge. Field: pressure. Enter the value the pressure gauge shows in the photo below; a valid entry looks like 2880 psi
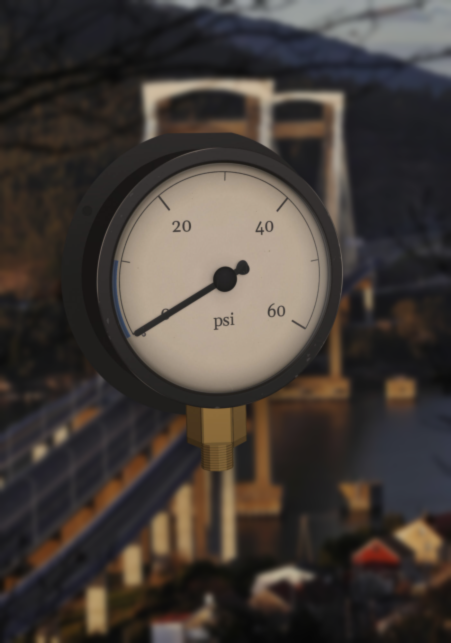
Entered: 0 psi
